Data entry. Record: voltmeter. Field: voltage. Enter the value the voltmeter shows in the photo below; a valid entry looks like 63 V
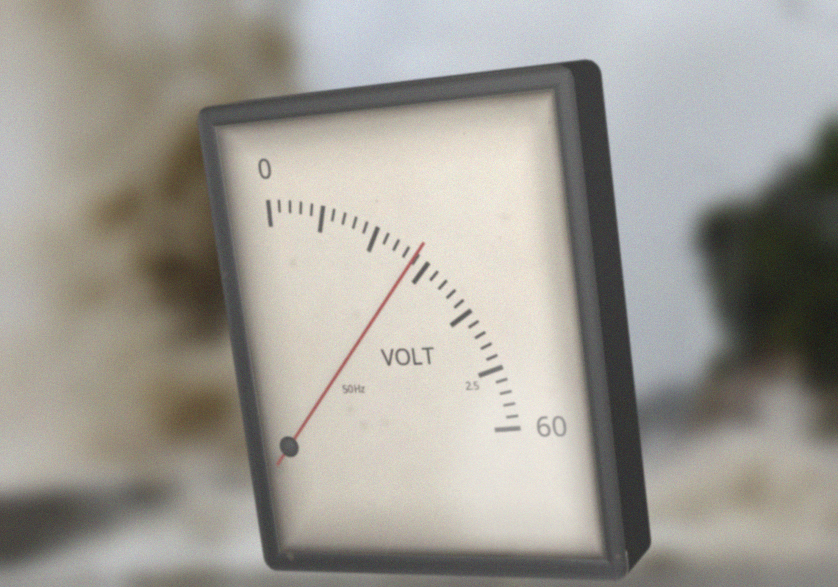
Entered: 28 V
